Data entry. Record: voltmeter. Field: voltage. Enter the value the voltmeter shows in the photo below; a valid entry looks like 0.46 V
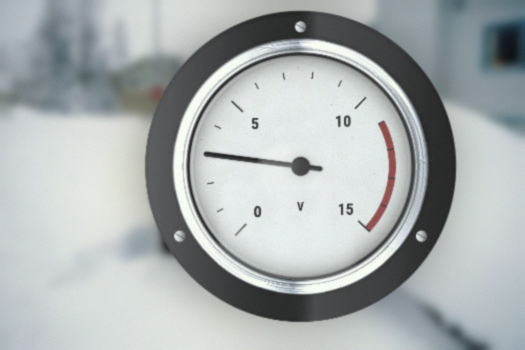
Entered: 3 V
